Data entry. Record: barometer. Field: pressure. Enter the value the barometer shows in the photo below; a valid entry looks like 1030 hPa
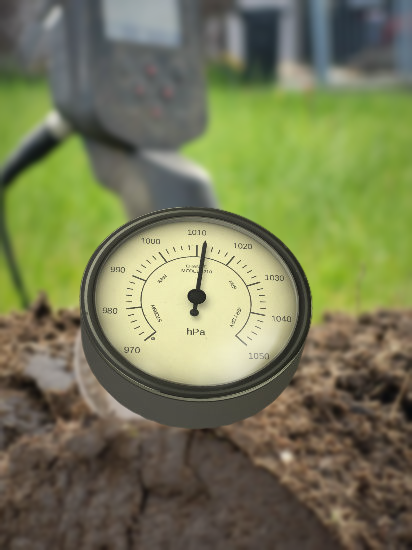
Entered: 1012 hPa
